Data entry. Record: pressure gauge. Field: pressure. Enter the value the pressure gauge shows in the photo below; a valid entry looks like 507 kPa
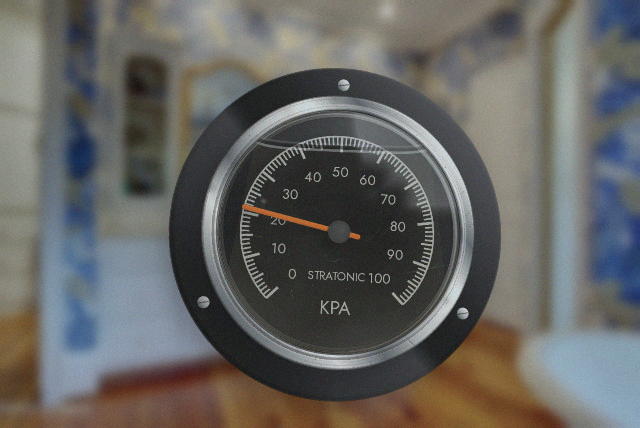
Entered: 21 kPa
